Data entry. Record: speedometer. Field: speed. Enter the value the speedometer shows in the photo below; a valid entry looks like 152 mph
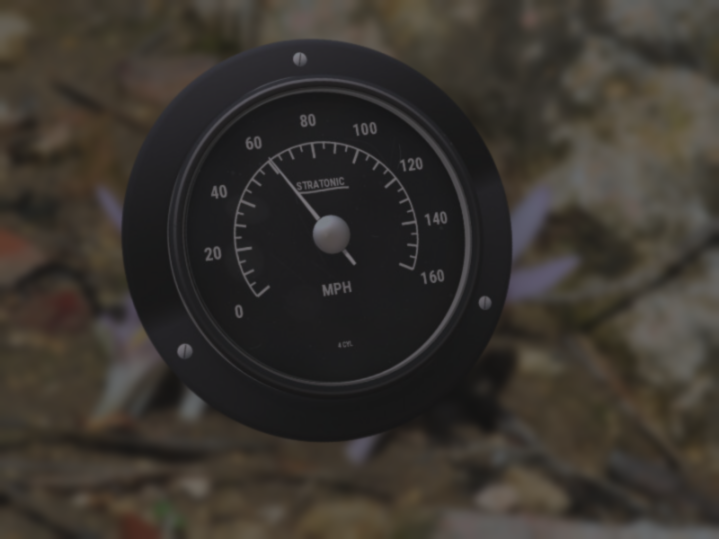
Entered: 60 mph
